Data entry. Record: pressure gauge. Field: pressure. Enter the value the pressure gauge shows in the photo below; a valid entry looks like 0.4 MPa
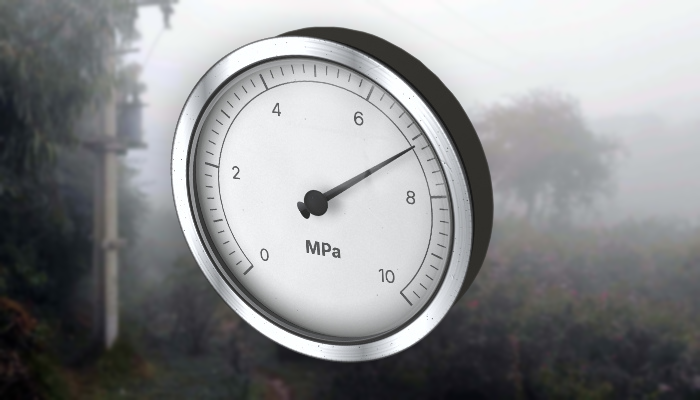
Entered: 7.1 MPa
